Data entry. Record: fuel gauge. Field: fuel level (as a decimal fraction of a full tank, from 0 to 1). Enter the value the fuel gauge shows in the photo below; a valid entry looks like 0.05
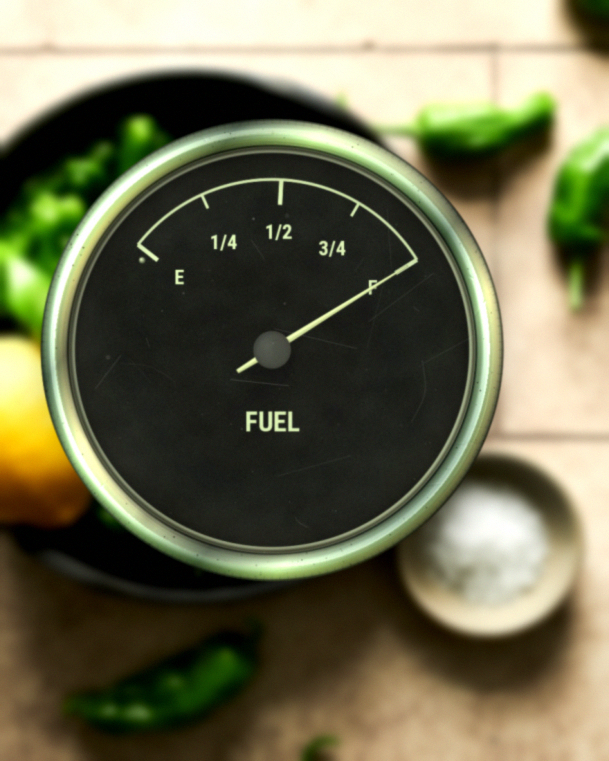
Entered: 1
